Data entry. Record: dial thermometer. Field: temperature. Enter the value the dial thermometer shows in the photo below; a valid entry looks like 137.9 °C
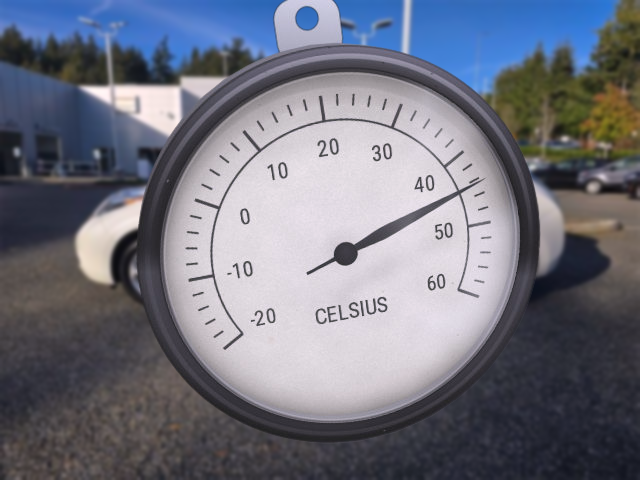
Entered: 44 °C
